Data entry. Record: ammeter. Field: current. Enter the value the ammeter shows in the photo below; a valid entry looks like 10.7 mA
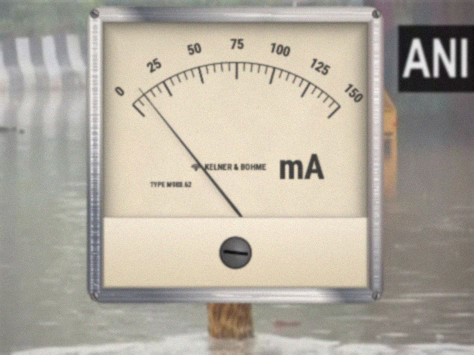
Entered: 10 mA
